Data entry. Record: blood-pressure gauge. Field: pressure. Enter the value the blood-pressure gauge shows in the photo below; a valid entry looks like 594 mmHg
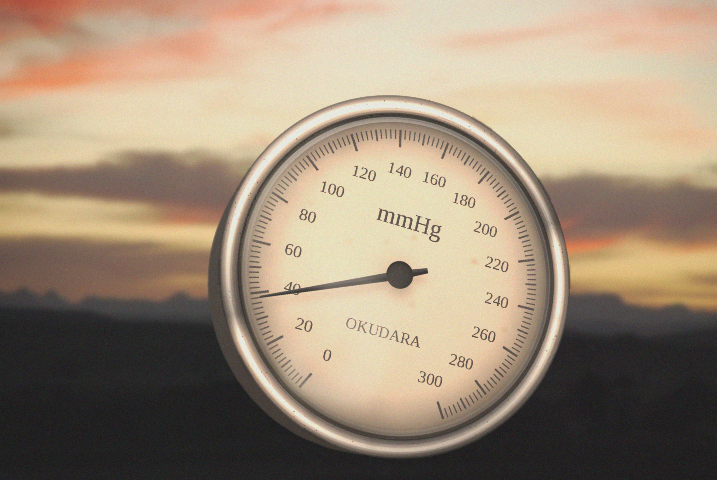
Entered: 38 mmHg
